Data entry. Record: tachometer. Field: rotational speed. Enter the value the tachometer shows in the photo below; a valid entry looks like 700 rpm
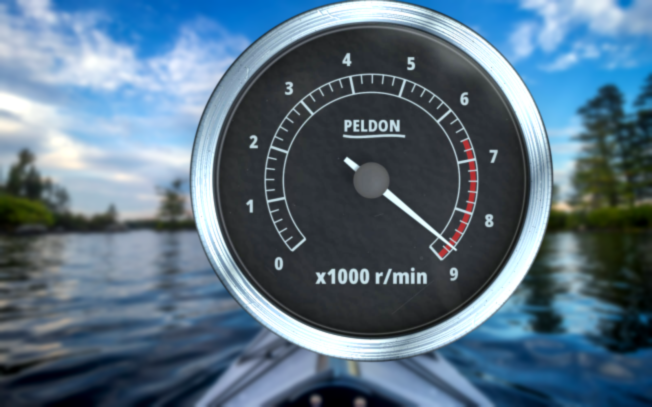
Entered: 8700 rpm
